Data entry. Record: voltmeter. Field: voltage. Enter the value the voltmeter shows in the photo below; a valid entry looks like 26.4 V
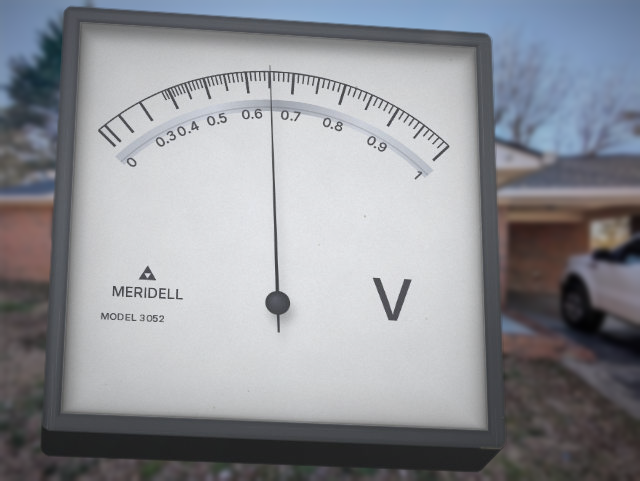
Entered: 0.65 V
